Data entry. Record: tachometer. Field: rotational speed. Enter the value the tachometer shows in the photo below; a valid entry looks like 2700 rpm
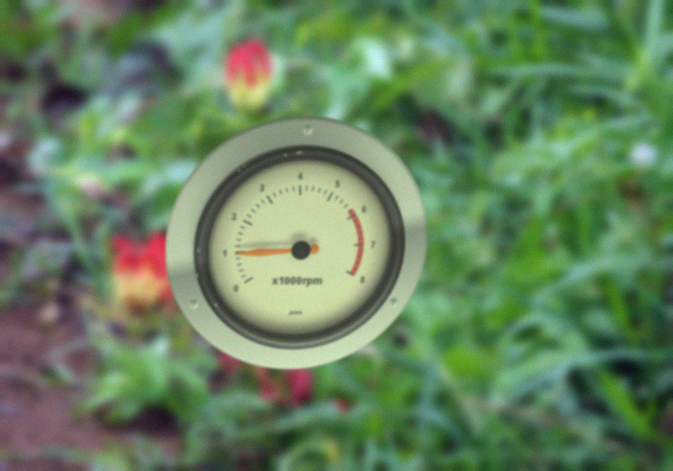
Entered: 1000 rpm
